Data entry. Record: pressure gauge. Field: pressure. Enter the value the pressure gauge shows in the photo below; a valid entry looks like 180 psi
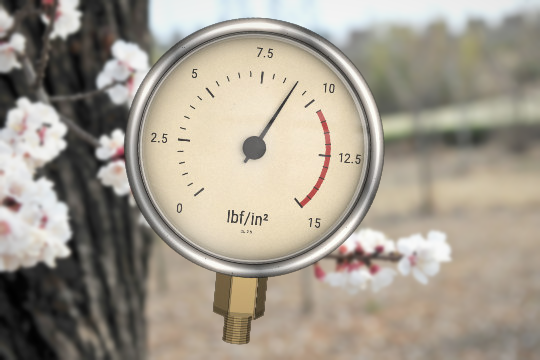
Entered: 9 psi
